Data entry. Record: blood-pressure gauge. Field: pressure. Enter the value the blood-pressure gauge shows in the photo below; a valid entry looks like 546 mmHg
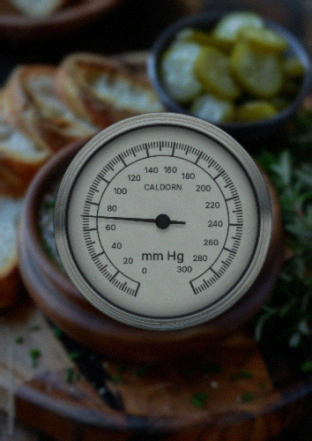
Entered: 70 mmHg
